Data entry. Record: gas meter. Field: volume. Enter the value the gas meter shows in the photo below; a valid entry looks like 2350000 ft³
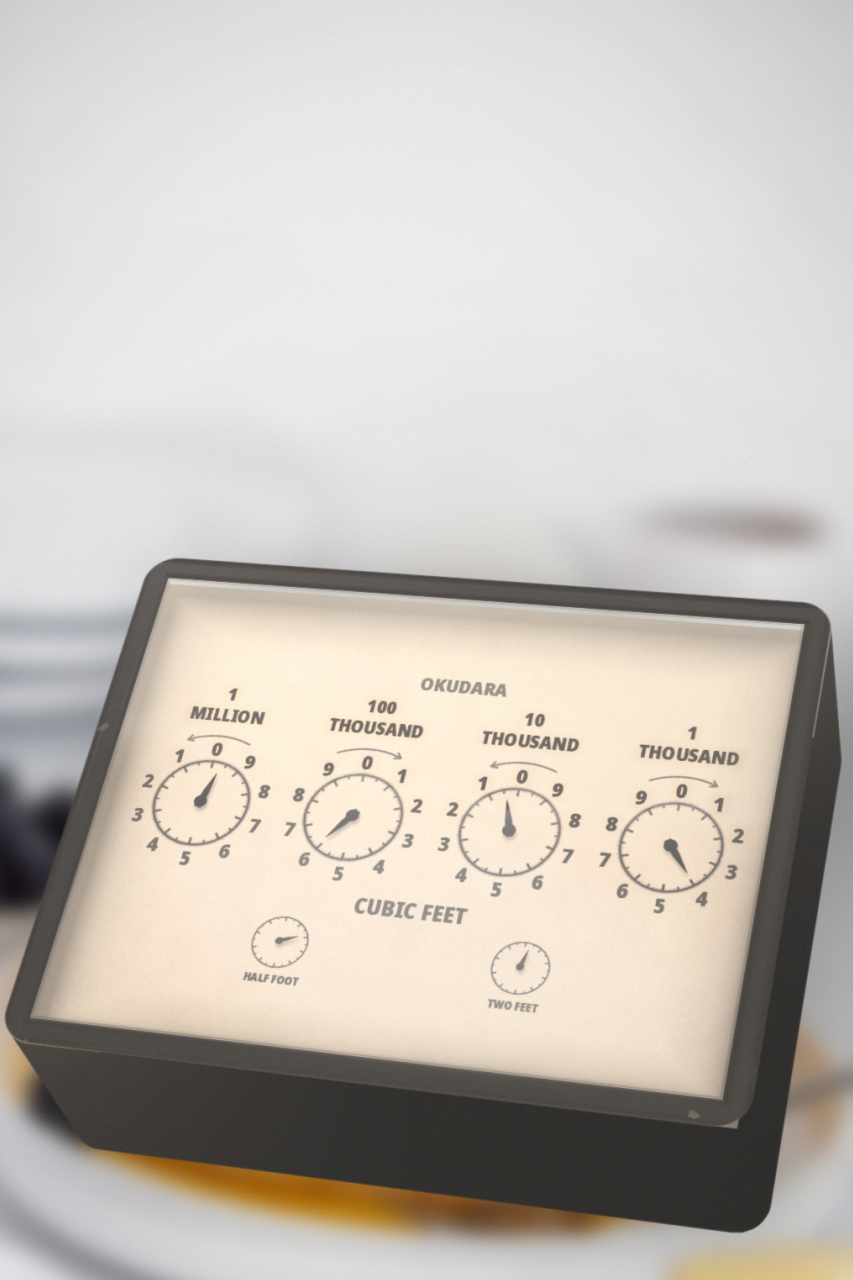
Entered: 960400 ft³
